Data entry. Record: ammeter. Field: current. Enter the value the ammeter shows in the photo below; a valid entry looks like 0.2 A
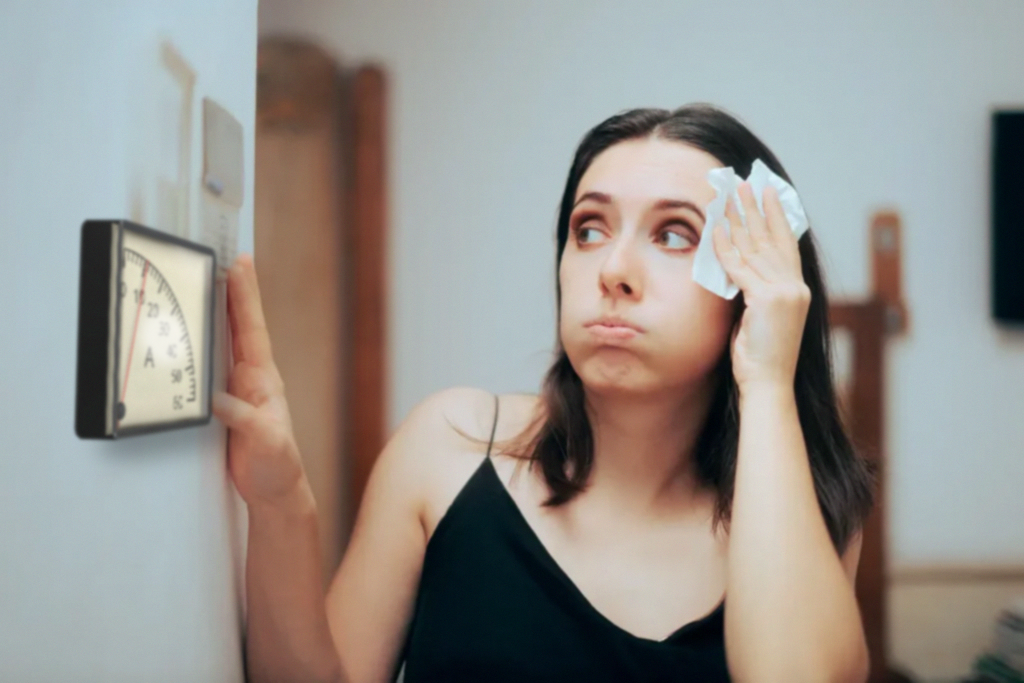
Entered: 10 A
